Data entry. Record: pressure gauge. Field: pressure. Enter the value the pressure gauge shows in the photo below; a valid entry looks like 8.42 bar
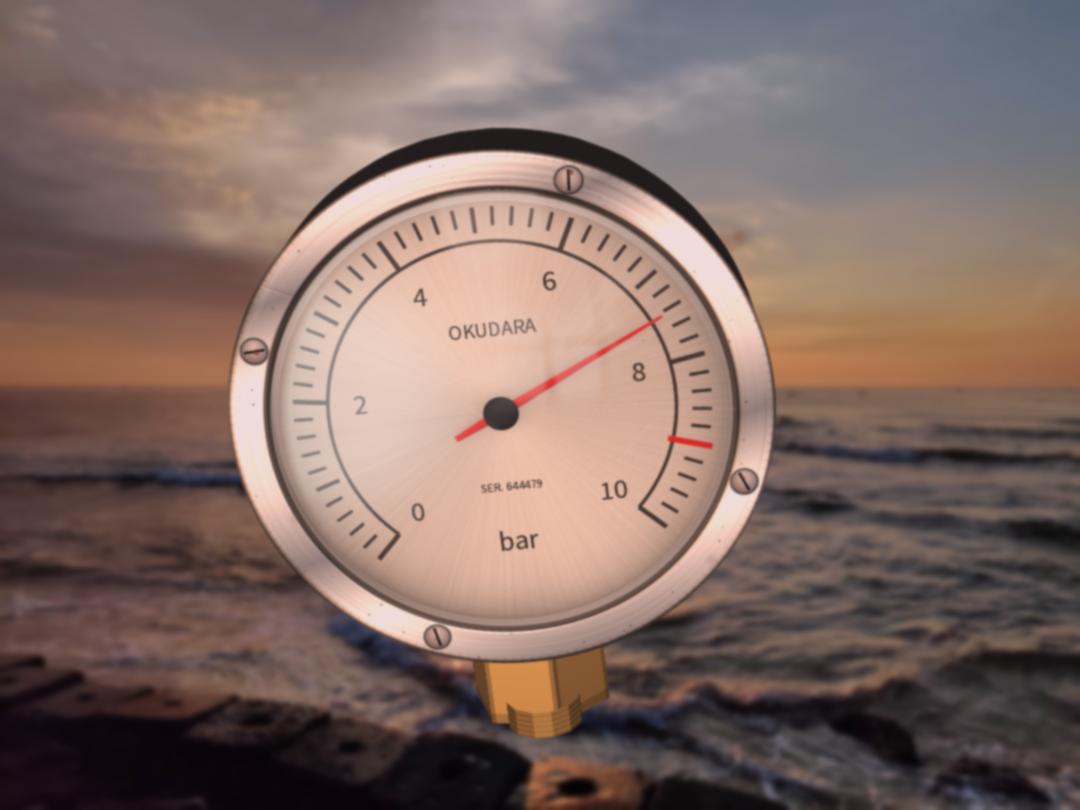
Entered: 7.4 bar
